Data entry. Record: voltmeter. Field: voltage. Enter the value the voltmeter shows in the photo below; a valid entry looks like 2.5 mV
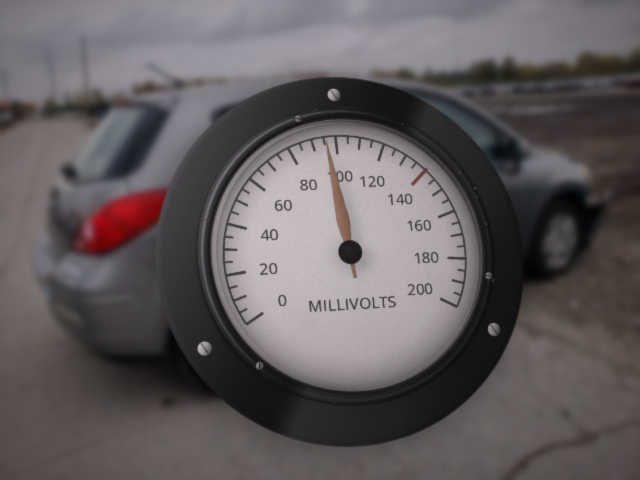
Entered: 95 mV
